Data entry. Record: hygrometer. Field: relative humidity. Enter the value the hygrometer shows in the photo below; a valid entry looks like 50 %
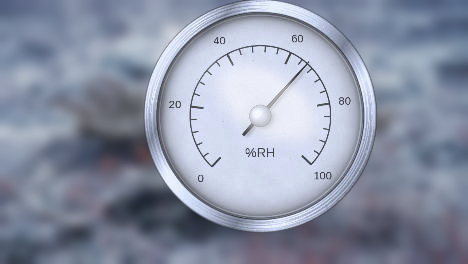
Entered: 66 %
